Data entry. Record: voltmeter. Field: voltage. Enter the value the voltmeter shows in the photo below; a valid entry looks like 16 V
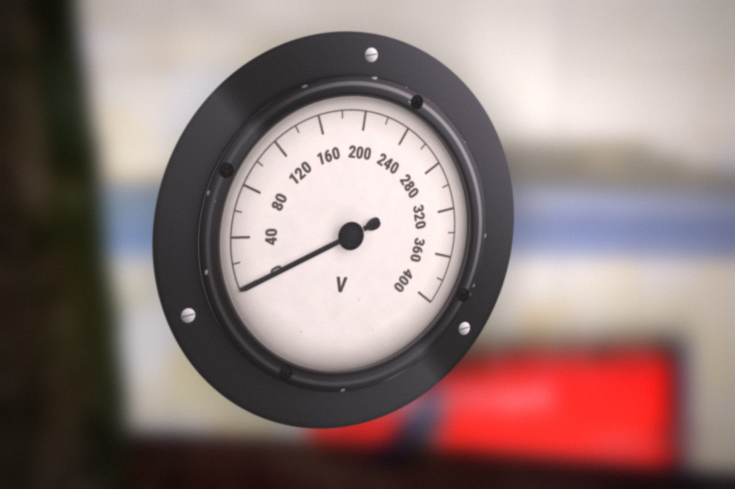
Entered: 0 V
